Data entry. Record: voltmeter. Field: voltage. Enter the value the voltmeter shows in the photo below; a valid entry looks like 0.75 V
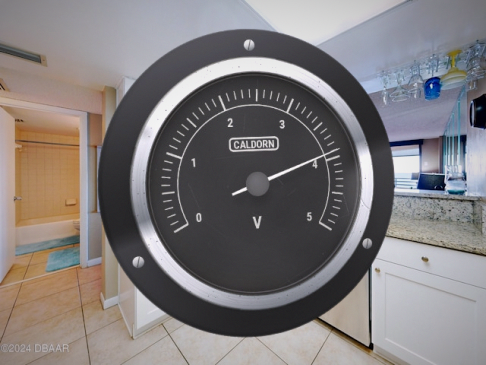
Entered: 3.9 V
